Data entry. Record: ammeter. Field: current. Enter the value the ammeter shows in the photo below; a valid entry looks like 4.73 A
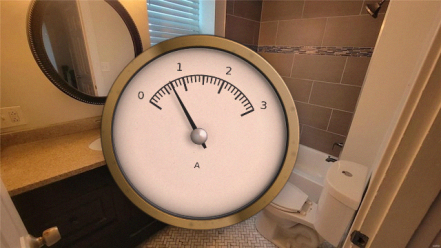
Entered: 0.7 A
